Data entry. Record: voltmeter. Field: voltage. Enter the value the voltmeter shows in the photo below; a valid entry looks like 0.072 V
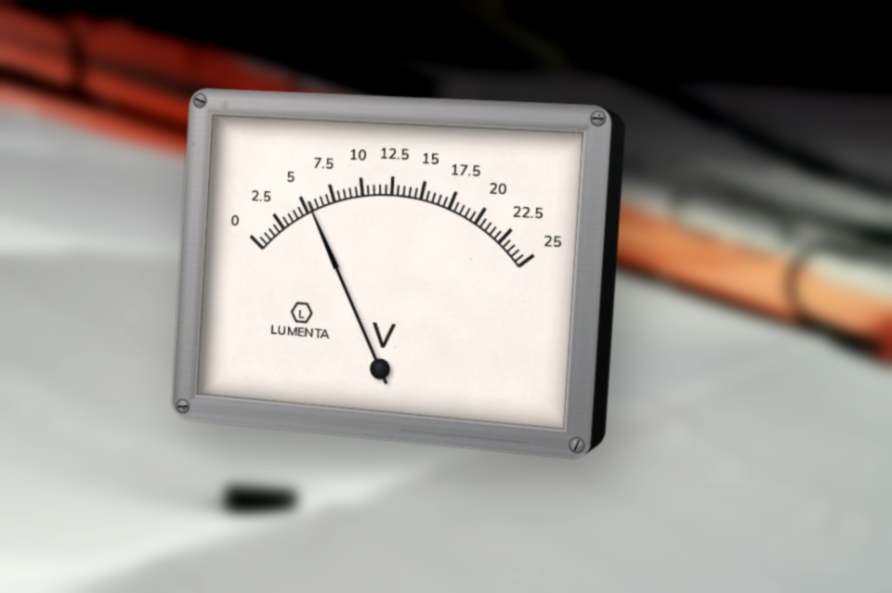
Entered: 5.5 V
